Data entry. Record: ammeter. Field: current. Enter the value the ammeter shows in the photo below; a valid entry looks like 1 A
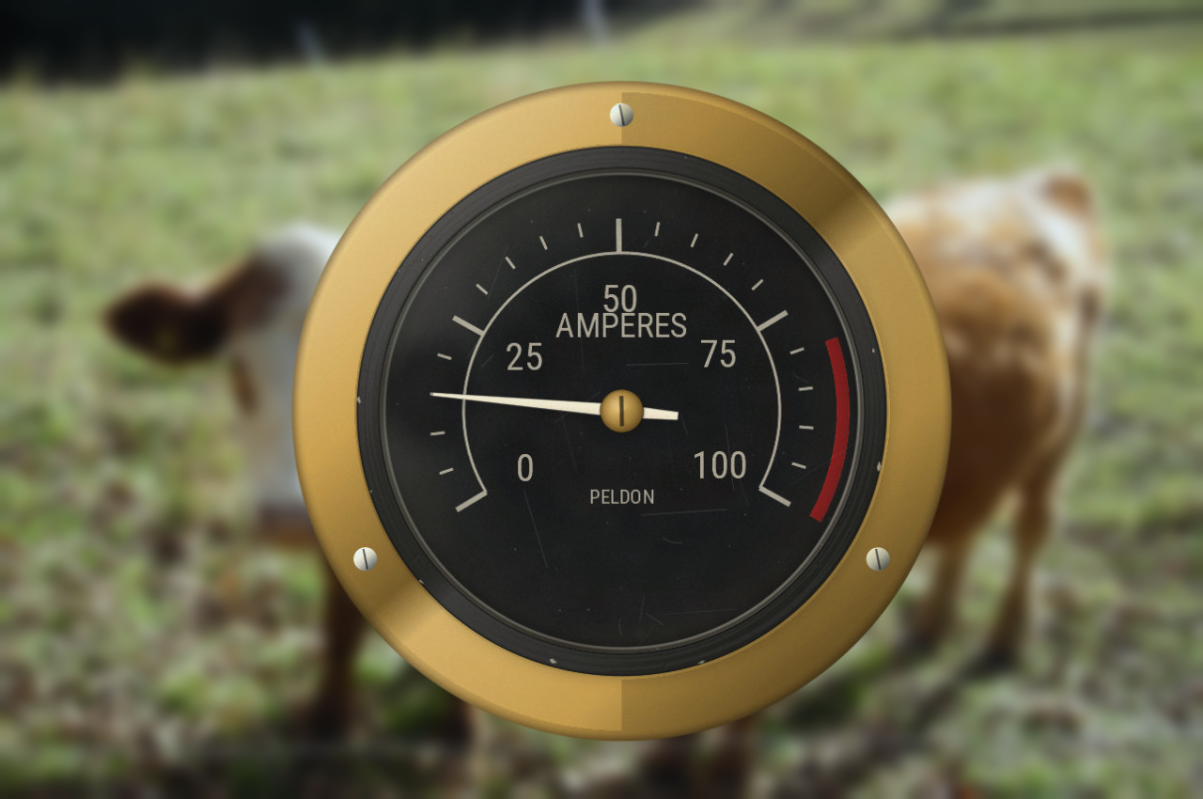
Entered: 15 A
